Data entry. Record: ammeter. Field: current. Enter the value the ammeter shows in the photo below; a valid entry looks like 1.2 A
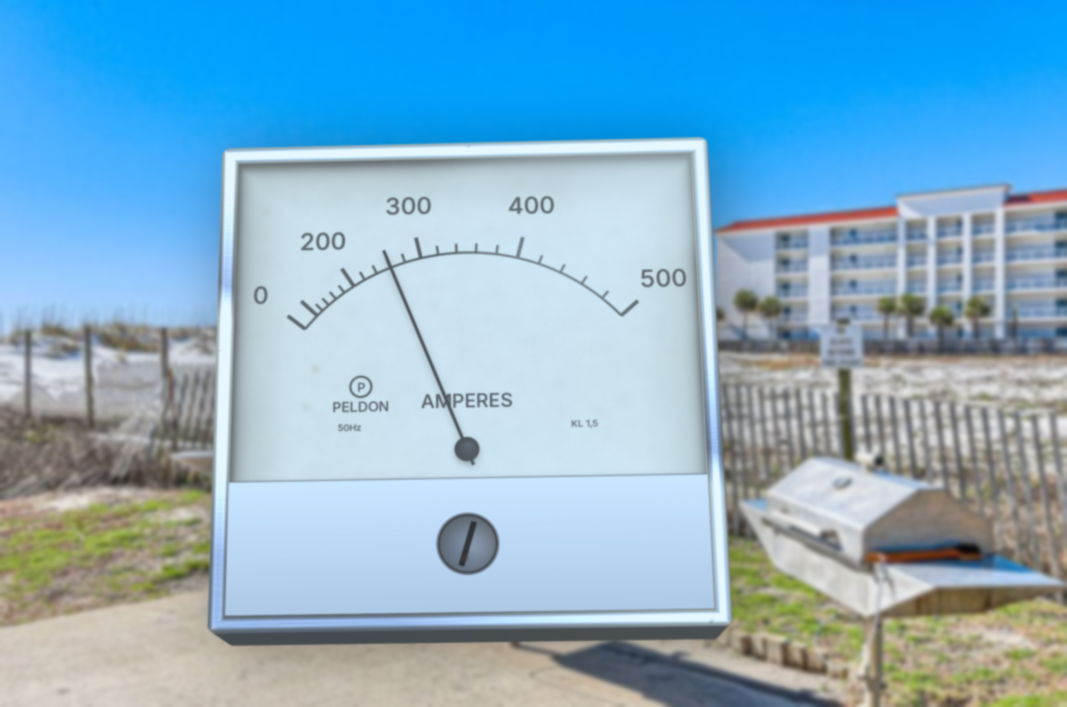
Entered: 260 A
